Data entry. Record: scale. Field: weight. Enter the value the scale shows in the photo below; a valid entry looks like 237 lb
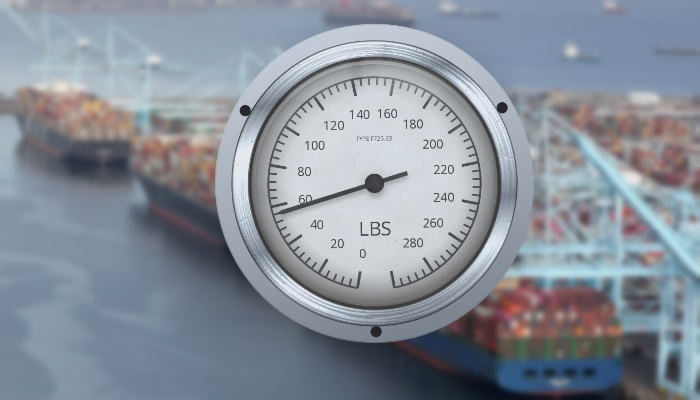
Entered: 56 lb
